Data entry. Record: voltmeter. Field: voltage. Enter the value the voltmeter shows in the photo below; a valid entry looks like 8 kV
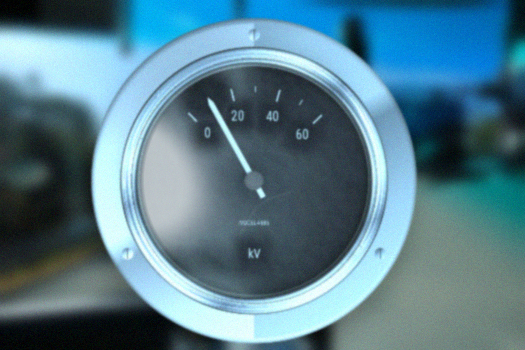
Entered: 10 kV
